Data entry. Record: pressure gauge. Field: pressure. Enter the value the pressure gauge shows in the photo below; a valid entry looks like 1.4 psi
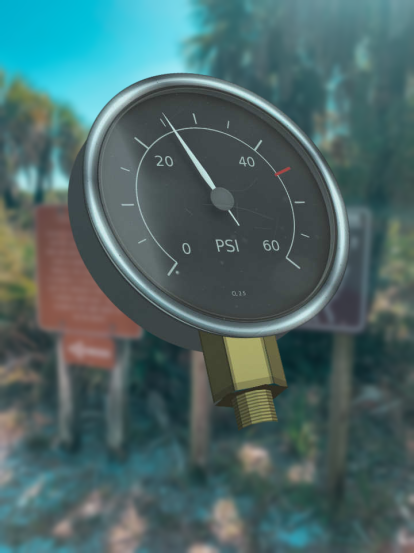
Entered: 25 psi
